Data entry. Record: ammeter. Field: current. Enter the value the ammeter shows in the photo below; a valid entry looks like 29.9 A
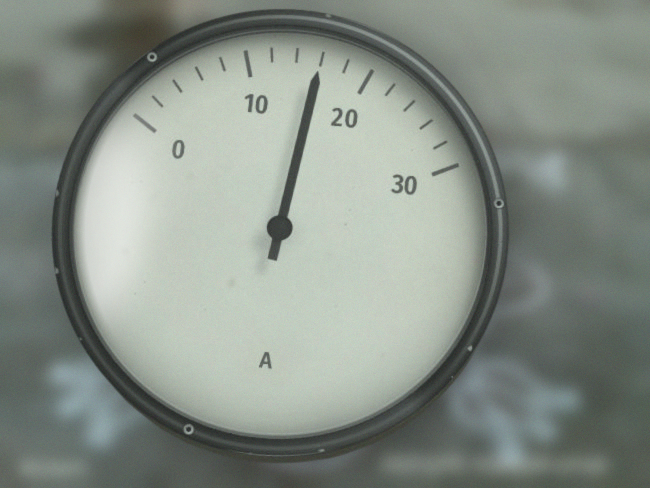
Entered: 16 A
